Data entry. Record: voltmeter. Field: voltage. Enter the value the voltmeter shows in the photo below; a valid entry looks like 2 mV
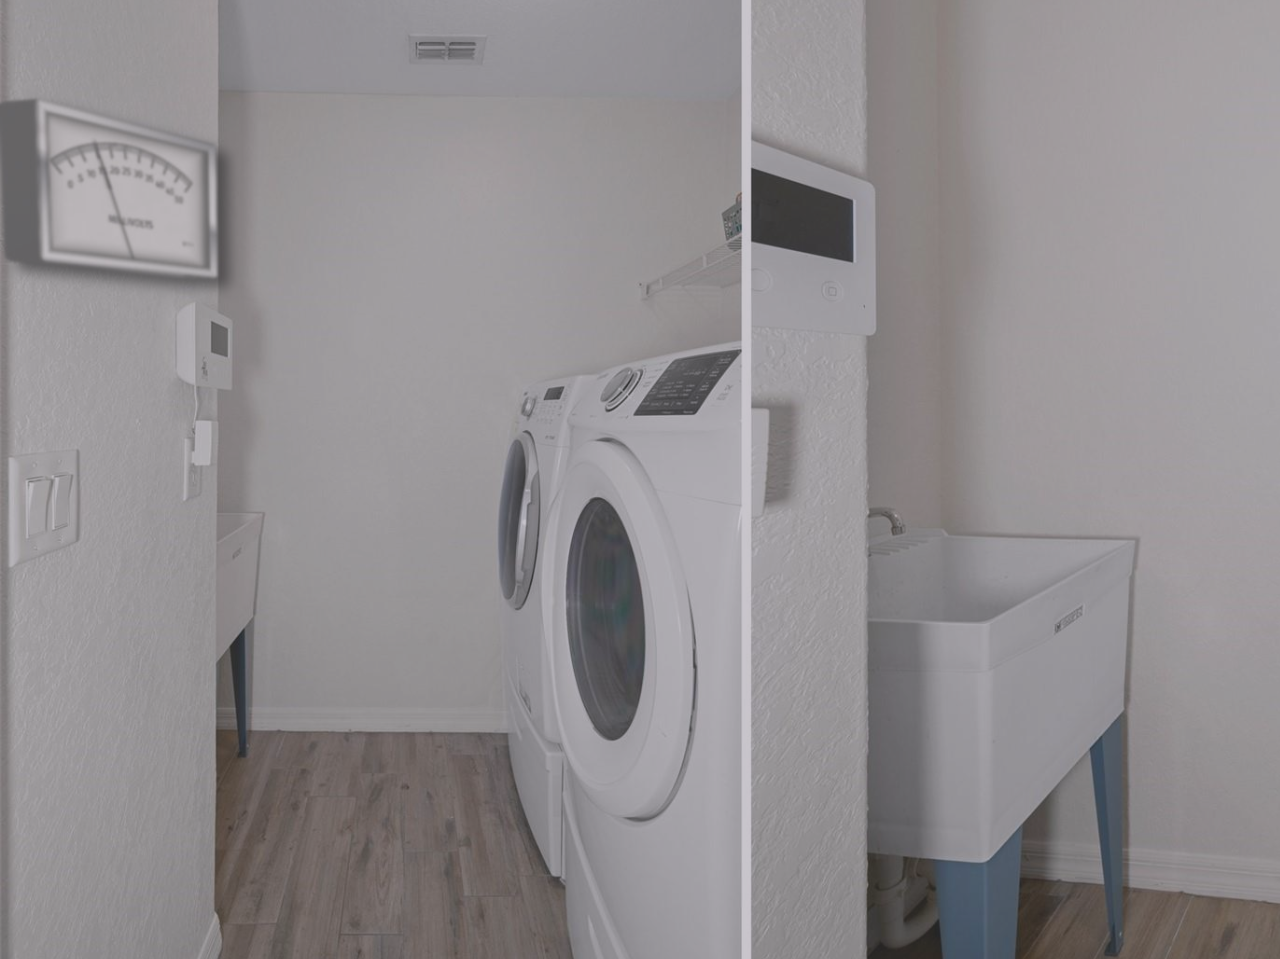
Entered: 15 mV
